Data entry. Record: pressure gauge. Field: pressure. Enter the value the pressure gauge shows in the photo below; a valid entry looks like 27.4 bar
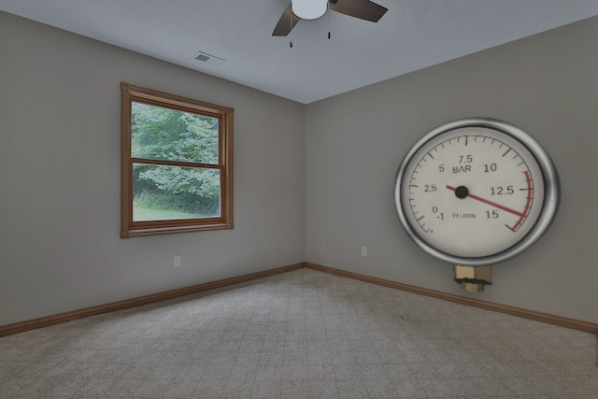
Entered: 14 bar
